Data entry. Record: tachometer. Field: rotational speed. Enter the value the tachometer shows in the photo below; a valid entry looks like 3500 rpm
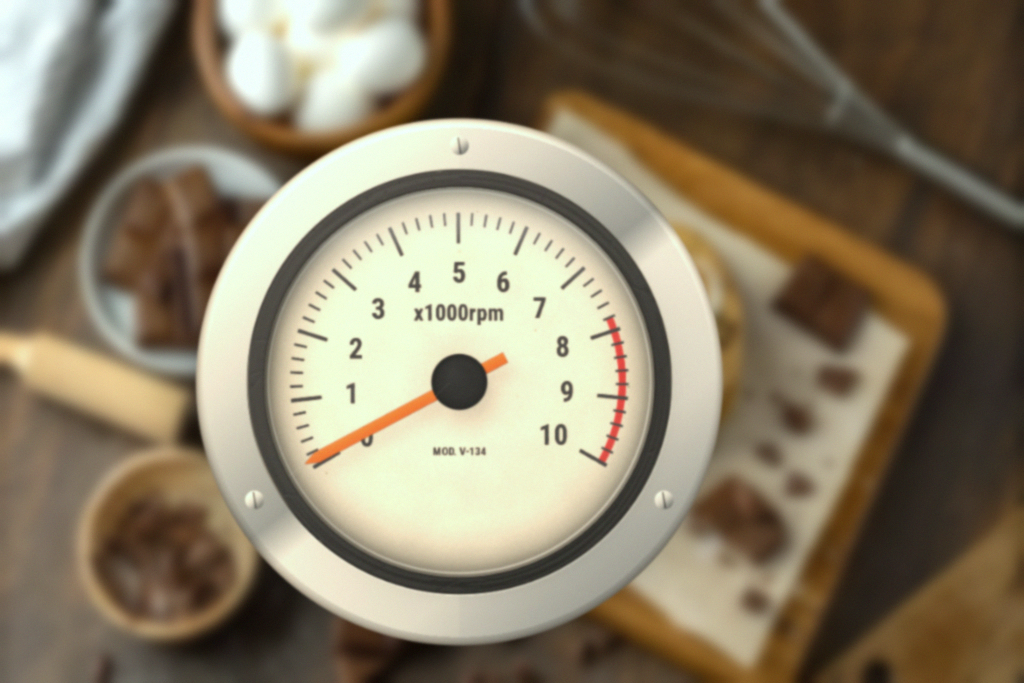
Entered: 100 rpm
